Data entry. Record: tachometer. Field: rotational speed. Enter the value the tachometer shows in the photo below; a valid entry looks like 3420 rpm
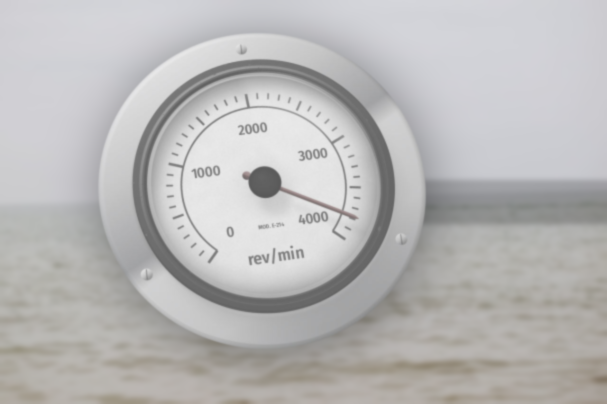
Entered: 3800 rpm
